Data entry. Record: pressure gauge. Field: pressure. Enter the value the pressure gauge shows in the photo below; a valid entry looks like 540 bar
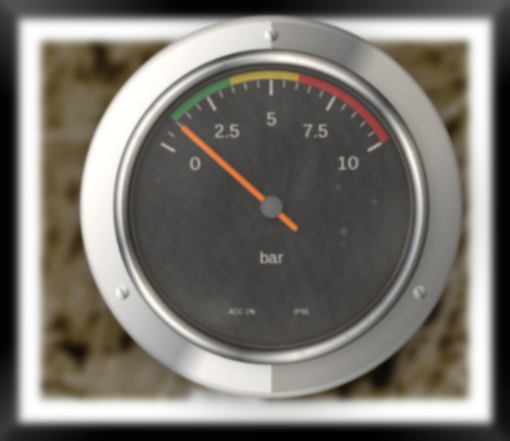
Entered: 1 bar
